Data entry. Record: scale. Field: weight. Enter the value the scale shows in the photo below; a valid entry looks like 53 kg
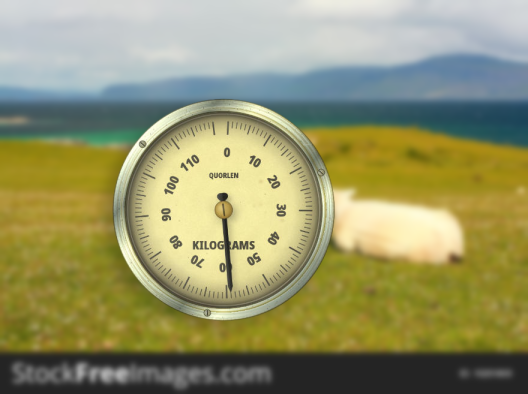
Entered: 59 kg
